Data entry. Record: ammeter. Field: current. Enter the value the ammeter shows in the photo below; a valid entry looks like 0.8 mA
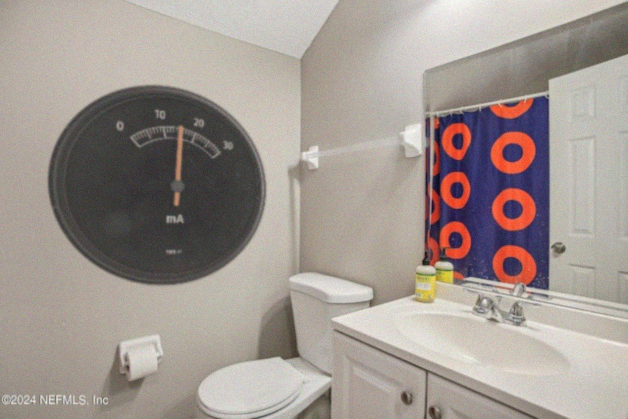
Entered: 15 mA
